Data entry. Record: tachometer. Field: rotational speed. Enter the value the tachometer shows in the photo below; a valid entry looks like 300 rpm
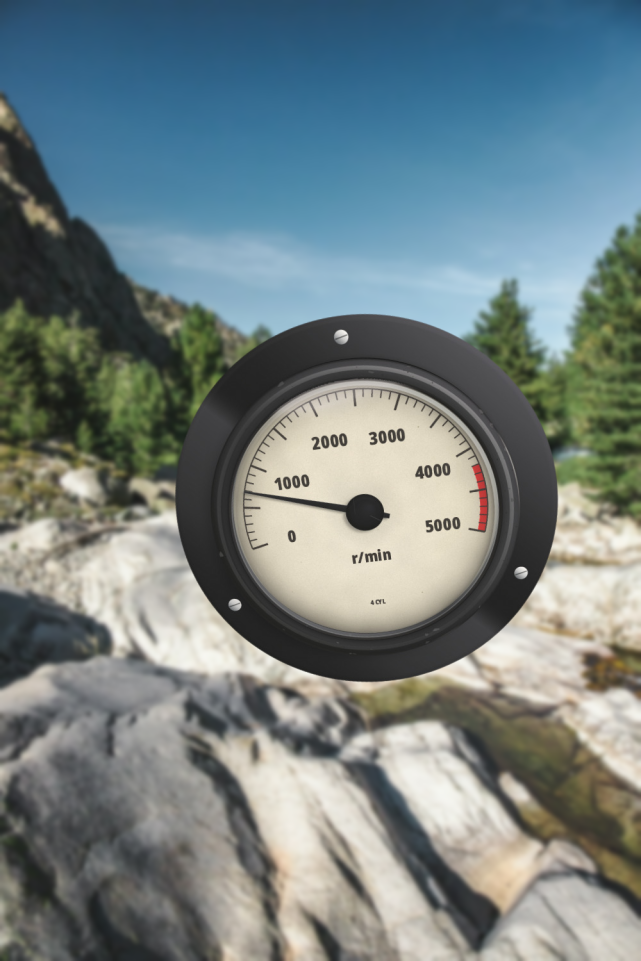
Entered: 700 rpm
